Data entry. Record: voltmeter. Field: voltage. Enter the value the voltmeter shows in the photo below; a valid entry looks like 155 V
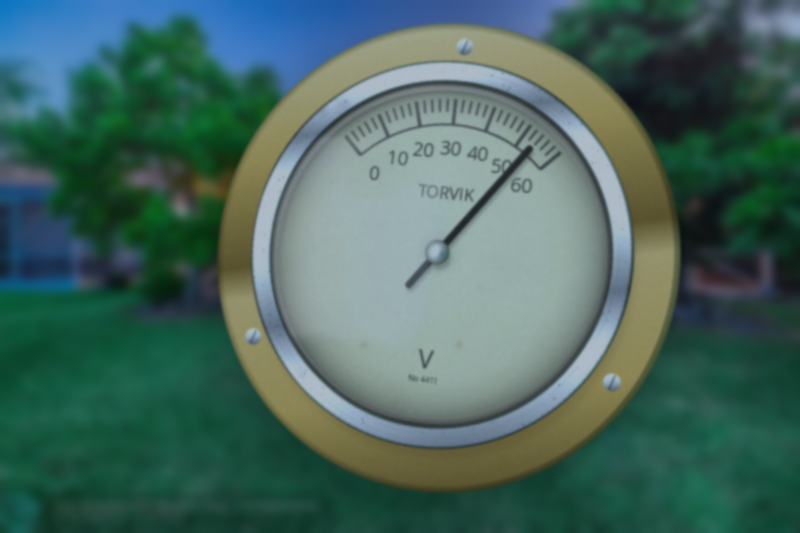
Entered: 54 V
